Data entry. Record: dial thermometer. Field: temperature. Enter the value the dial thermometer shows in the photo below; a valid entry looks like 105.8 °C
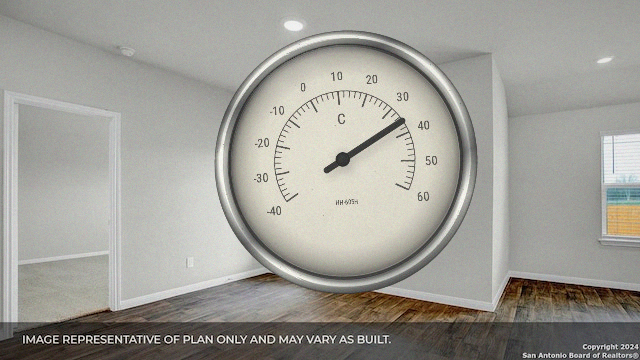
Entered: 36 °C
